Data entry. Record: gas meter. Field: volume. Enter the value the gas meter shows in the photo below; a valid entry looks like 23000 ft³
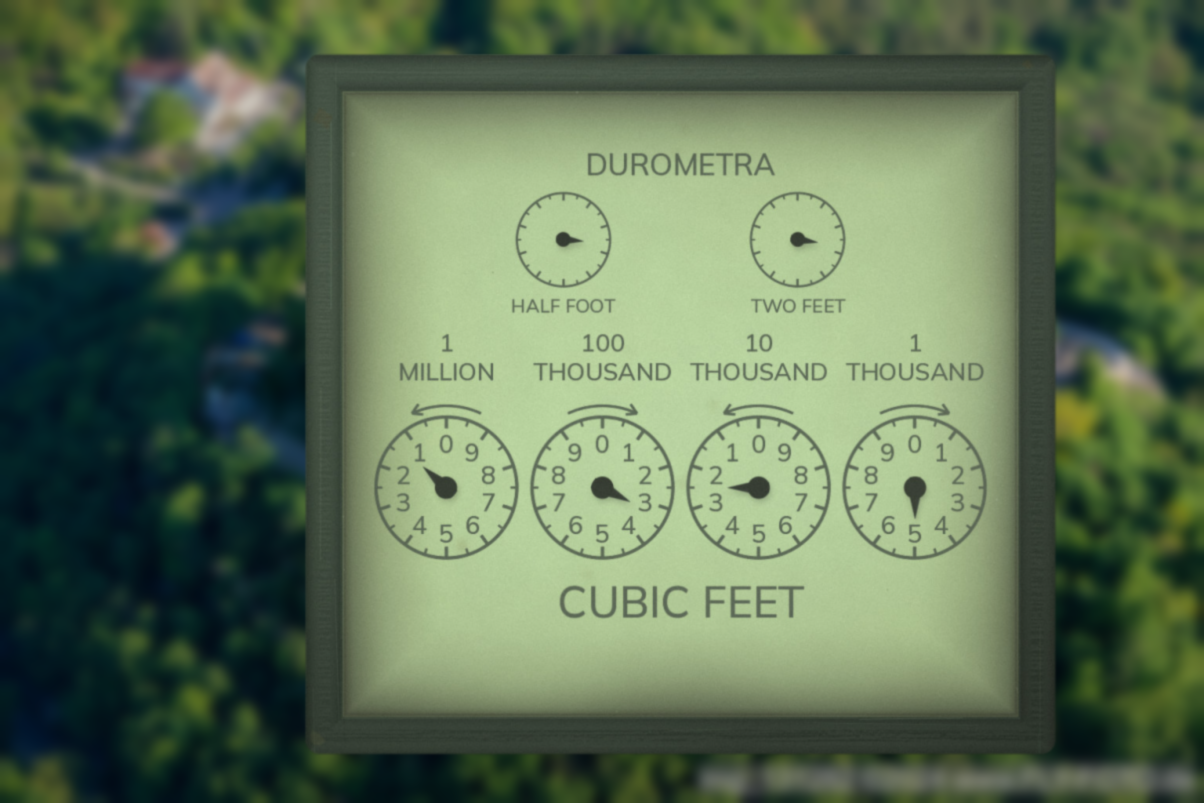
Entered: 132500 ft³
